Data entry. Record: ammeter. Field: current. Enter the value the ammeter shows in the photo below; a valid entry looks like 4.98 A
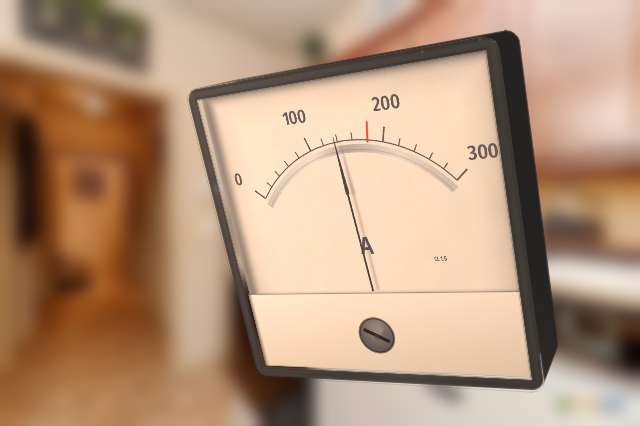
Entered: 140 A
